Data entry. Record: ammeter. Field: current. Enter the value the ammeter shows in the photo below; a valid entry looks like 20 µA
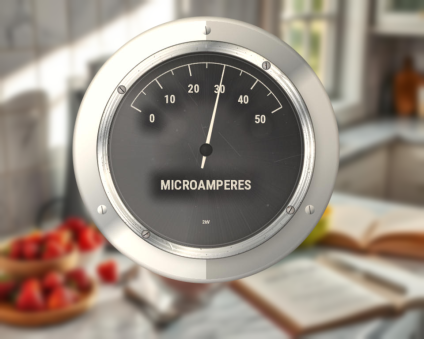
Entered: 30 µA
